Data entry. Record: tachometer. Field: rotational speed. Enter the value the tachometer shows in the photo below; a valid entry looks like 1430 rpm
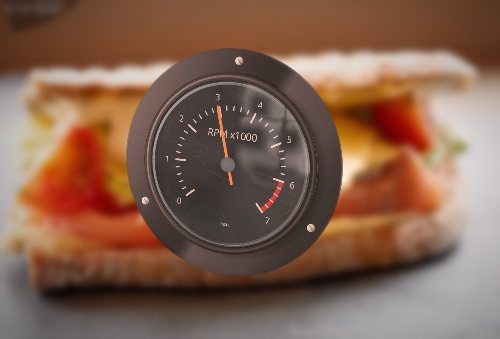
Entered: 3000 rpm
